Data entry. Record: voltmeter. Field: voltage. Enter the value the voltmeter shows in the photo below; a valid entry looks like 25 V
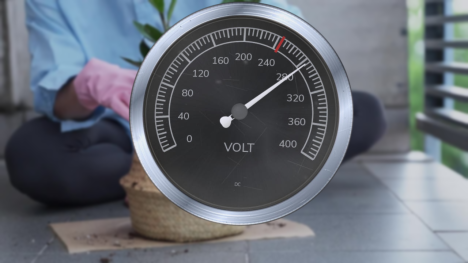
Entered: 285 V
